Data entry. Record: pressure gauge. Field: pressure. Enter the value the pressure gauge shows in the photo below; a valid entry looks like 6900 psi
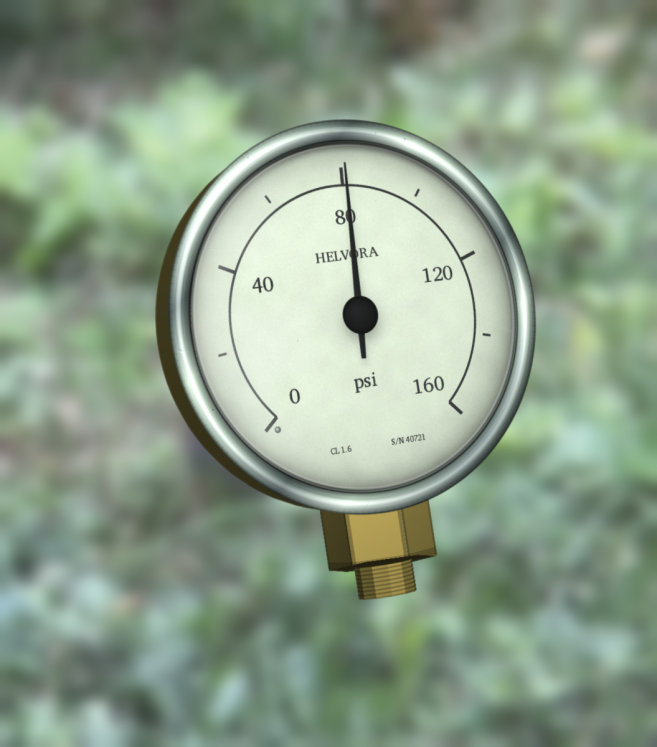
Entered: 80 psi
